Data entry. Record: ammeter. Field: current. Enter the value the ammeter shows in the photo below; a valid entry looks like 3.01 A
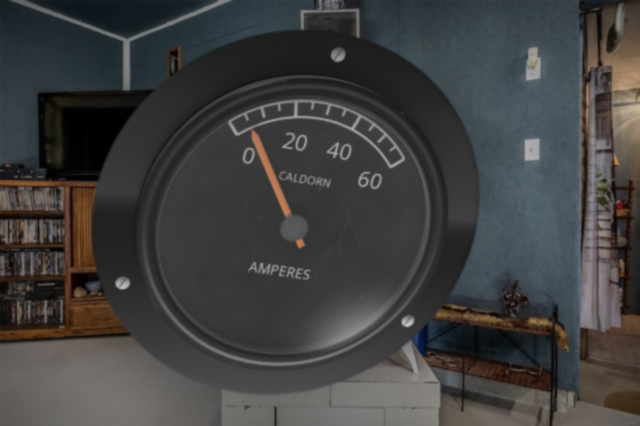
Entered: 5 A
